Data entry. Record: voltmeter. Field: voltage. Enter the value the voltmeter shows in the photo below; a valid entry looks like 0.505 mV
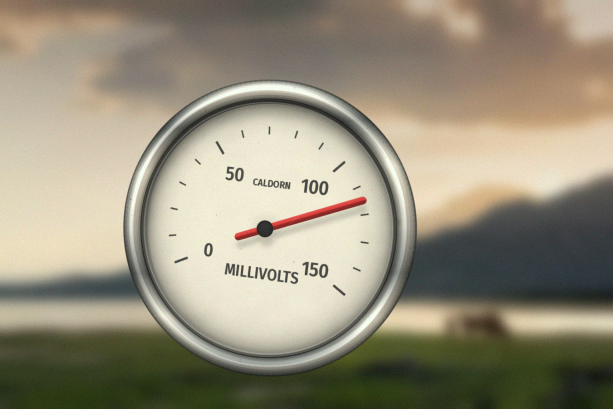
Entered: 115 mV
